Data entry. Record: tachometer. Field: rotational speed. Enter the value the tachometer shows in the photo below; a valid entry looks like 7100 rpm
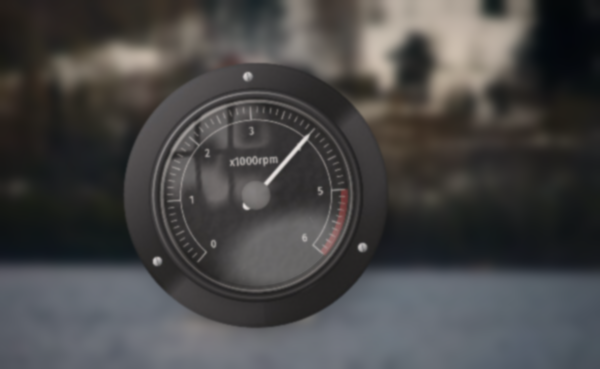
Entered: 4000 rpm
